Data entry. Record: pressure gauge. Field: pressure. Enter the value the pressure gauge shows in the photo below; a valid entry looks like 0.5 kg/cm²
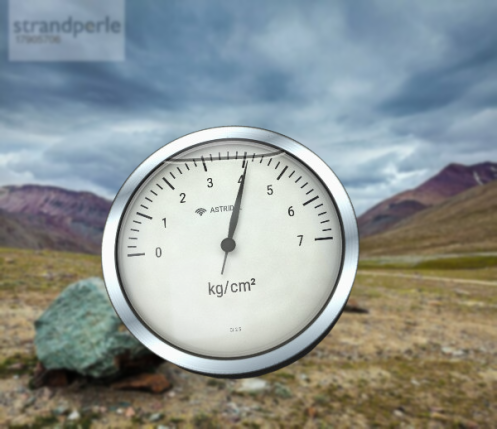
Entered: 4.1 kg/cm²
